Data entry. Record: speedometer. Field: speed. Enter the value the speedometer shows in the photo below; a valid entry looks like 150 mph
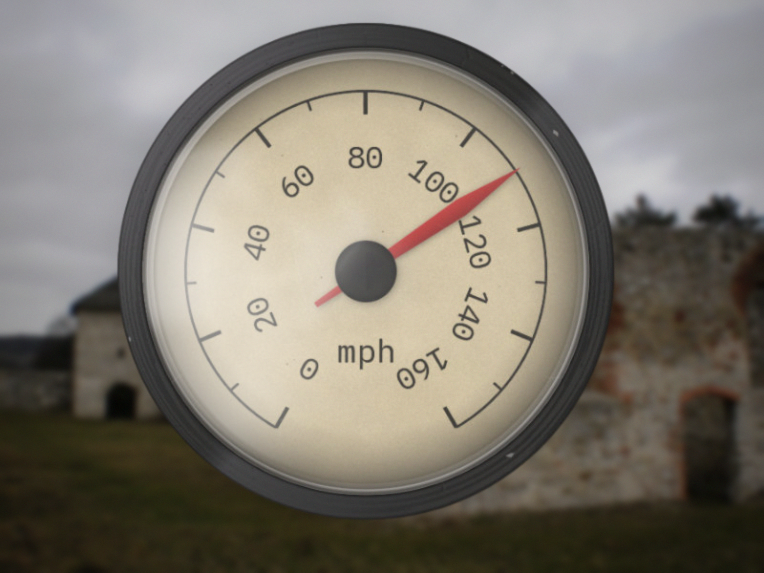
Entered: 110 mph
